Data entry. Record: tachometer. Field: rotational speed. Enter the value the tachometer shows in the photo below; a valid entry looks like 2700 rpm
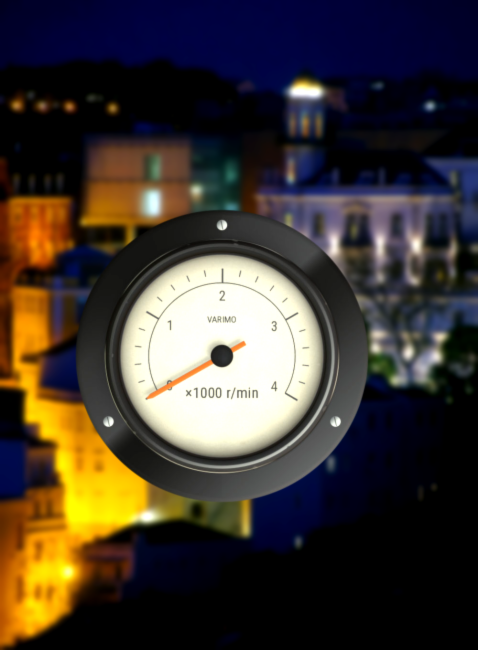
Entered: 0 rpm
